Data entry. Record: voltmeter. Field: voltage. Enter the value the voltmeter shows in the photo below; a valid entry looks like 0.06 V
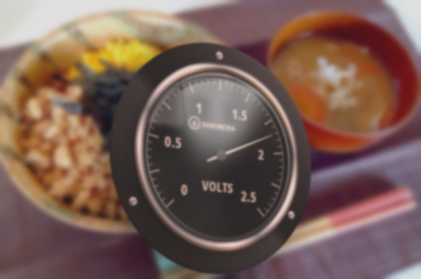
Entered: 1.85 V
